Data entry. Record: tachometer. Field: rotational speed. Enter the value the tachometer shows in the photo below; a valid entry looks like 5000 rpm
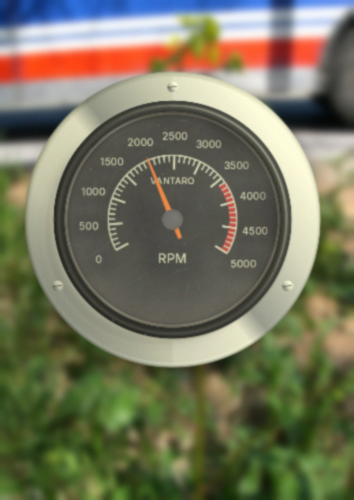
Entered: 2000 rpm
